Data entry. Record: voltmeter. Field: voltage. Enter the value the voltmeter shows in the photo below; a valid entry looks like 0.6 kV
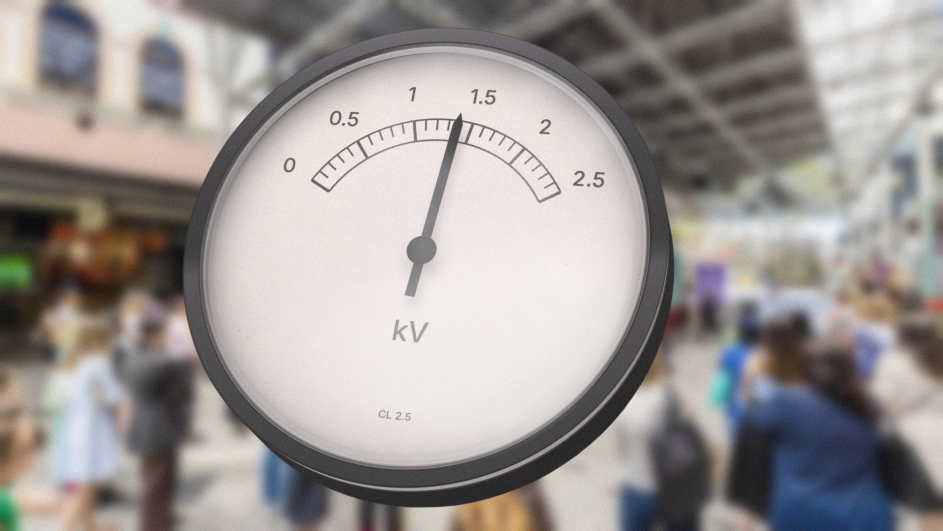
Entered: 1.4 kV
